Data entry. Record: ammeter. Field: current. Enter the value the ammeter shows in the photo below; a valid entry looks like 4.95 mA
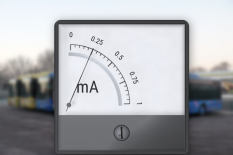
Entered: 0.25 mA
